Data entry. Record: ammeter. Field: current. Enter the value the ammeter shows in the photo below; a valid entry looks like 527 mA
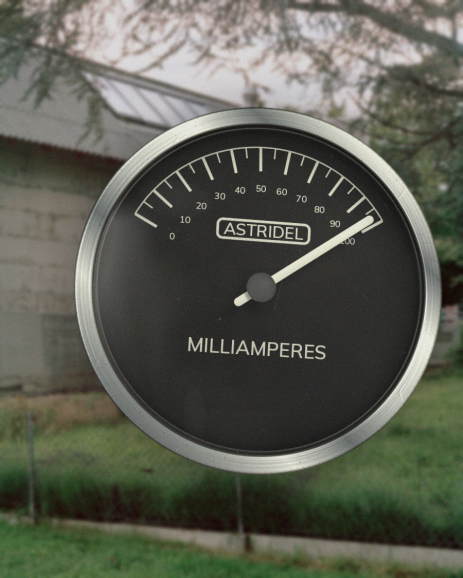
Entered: 97.5 mA
